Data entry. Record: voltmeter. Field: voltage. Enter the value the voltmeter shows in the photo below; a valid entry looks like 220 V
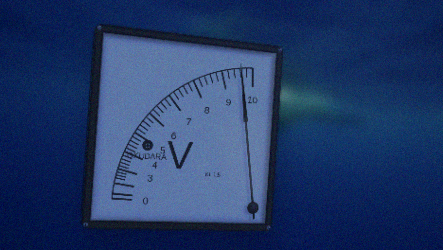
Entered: 9.6 V
